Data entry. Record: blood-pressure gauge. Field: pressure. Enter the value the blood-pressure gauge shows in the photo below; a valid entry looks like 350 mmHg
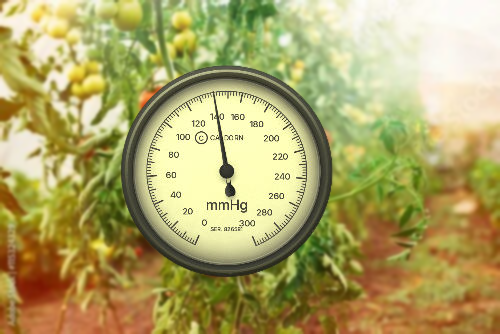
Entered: 140 mmHg
